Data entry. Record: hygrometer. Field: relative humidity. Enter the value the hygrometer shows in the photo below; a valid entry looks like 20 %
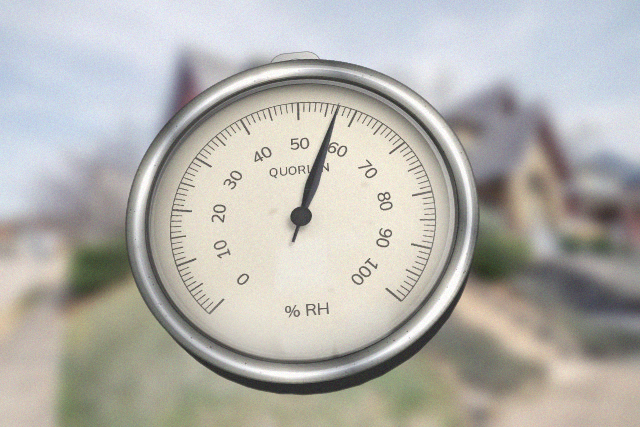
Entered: 57 %
